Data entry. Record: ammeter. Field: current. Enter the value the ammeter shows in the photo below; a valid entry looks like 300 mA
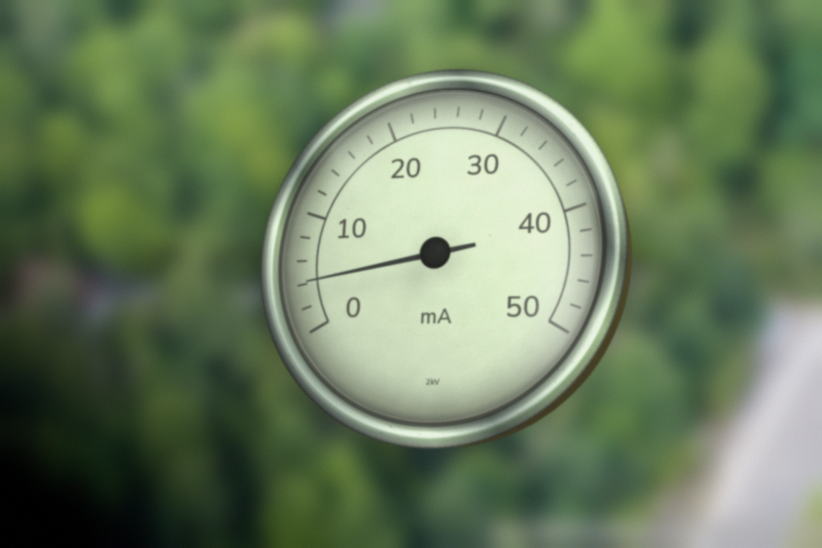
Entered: 4 mA
